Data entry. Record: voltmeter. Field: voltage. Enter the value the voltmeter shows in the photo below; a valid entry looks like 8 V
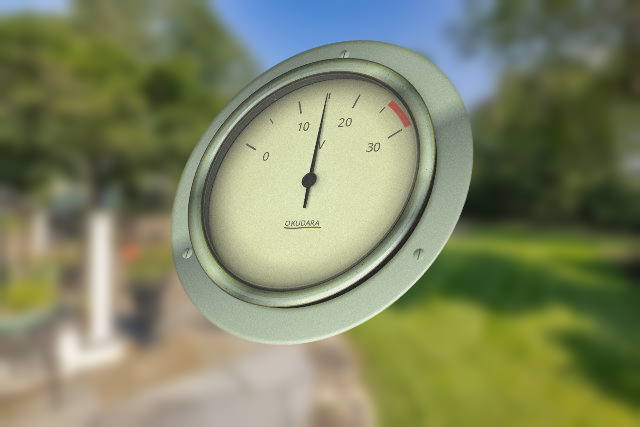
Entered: 15 V
